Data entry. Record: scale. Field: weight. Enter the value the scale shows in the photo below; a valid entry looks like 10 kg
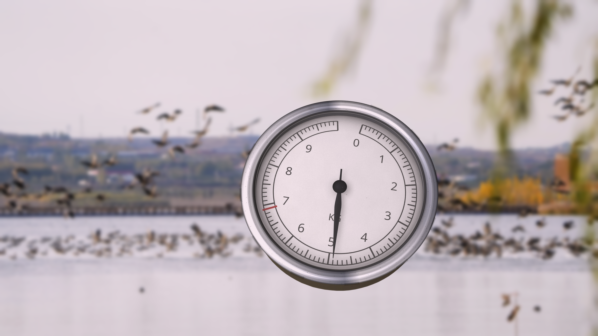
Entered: 4.9 kg
